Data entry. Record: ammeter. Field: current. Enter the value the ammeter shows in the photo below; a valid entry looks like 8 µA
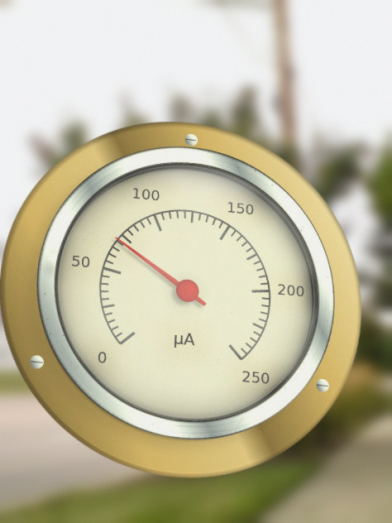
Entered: 70 µA
